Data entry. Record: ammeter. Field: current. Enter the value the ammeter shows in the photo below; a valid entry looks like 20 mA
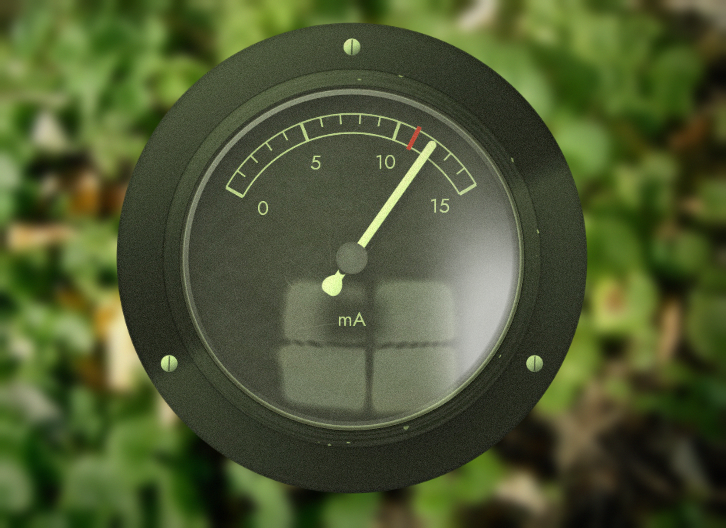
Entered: 12 mA
